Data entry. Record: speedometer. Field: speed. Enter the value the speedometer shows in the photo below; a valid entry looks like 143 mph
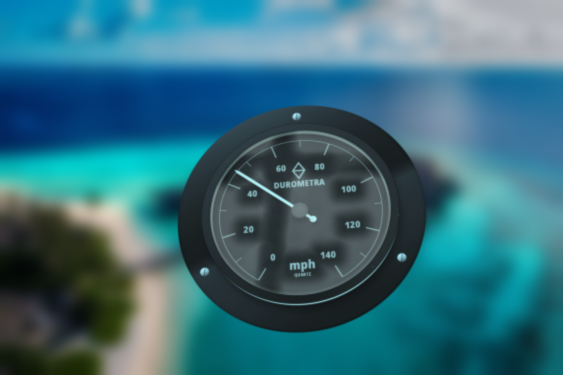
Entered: 45 mph
